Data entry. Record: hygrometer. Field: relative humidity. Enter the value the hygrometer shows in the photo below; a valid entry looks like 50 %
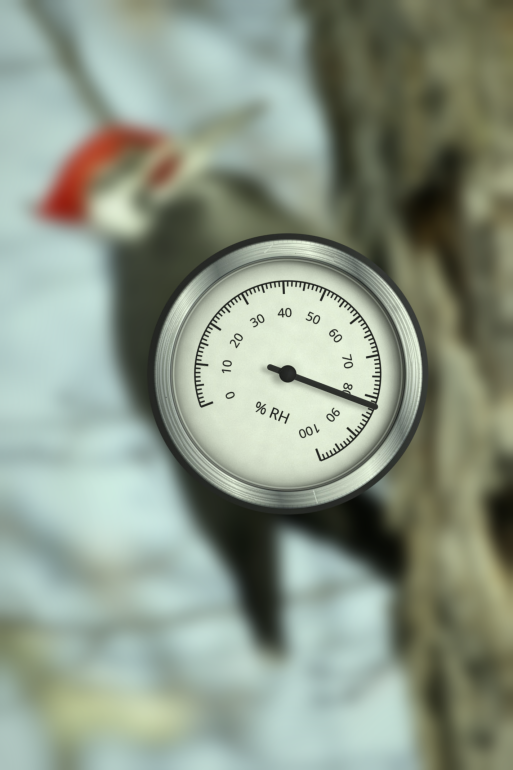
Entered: 82 %
